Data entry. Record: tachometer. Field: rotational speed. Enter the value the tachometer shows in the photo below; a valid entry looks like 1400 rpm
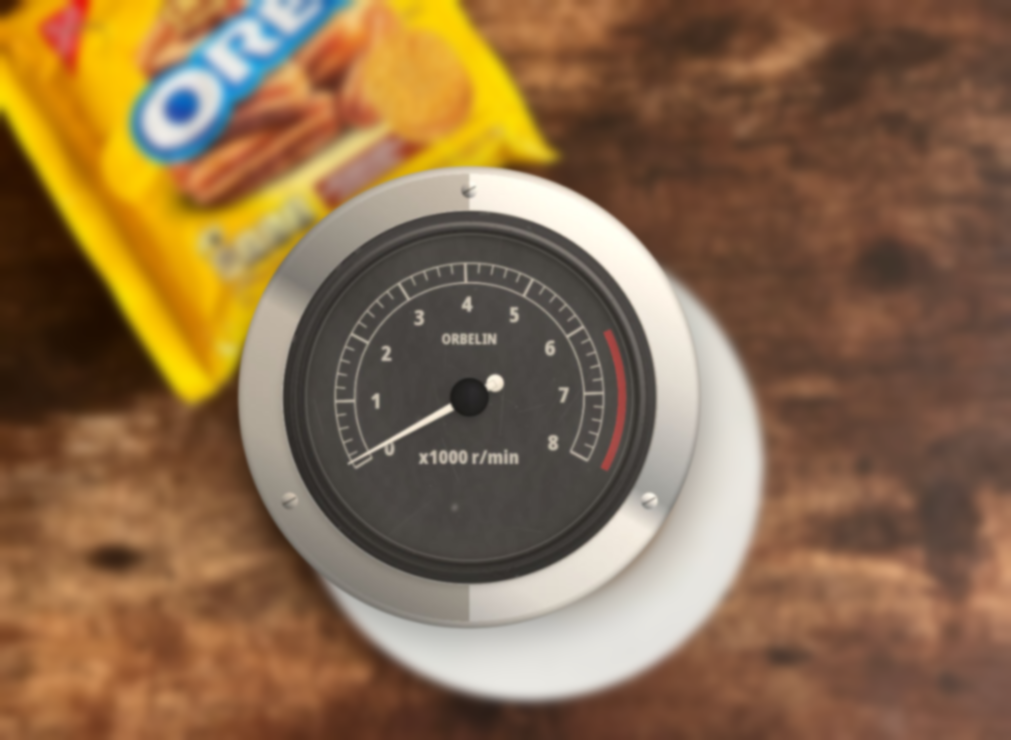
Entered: 100 rpm
